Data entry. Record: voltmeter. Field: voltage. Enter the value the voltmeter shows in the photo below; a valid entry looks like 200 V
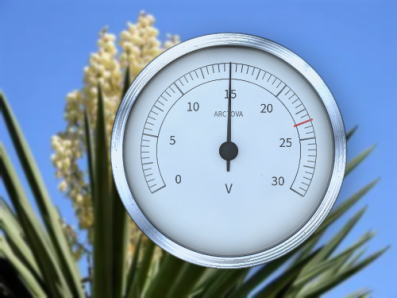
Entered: 15 V
